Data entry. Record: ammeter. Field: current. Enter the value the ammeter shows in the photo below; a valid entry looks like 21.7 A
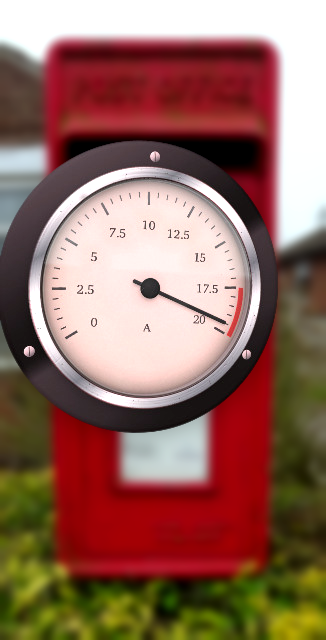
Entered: 19.5 A
